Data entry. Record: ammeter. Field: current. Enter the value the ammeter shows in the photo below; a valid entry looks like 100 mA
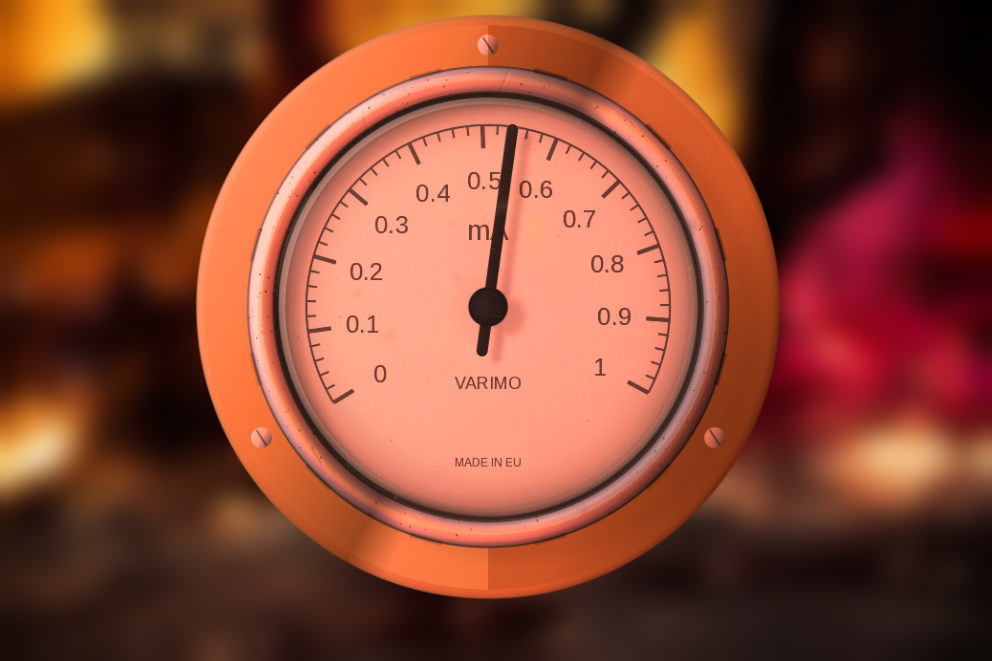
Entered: 0.54 mA
